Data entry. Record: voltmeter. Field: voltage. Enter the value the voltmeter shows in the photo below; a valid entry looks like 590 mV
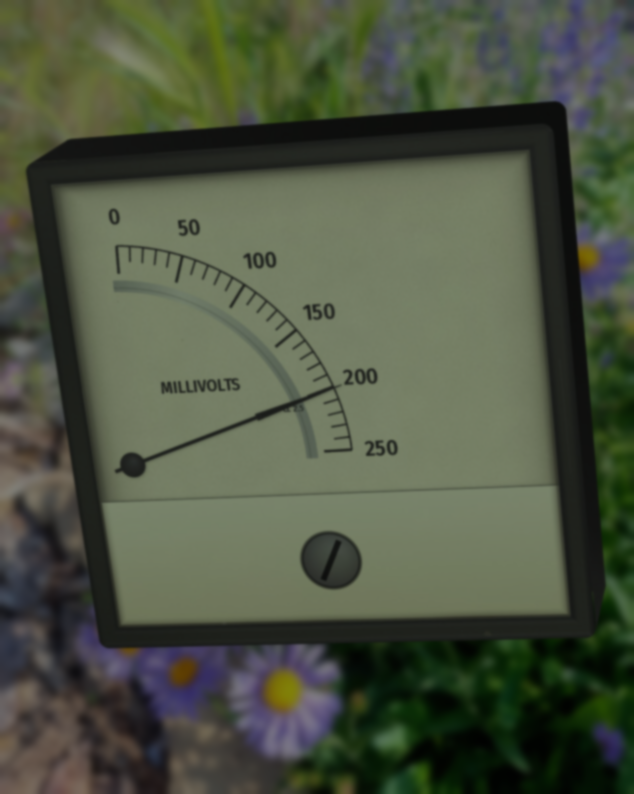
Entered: 200 mV
